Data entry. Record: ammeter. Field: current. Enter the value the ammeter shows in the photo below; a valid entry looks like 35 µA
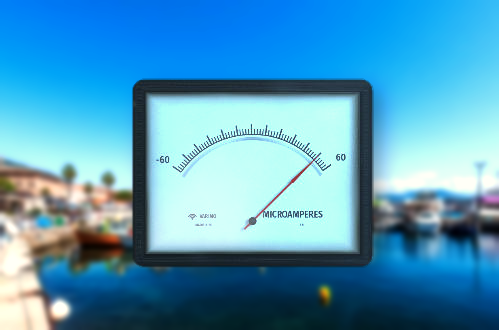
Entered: 50 µA
